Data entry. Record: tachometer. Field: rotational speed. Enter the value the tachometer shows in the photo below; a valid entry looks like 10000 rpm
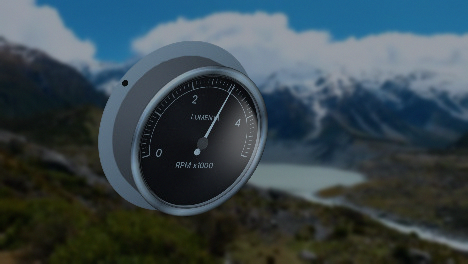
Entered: 3000 rpm
